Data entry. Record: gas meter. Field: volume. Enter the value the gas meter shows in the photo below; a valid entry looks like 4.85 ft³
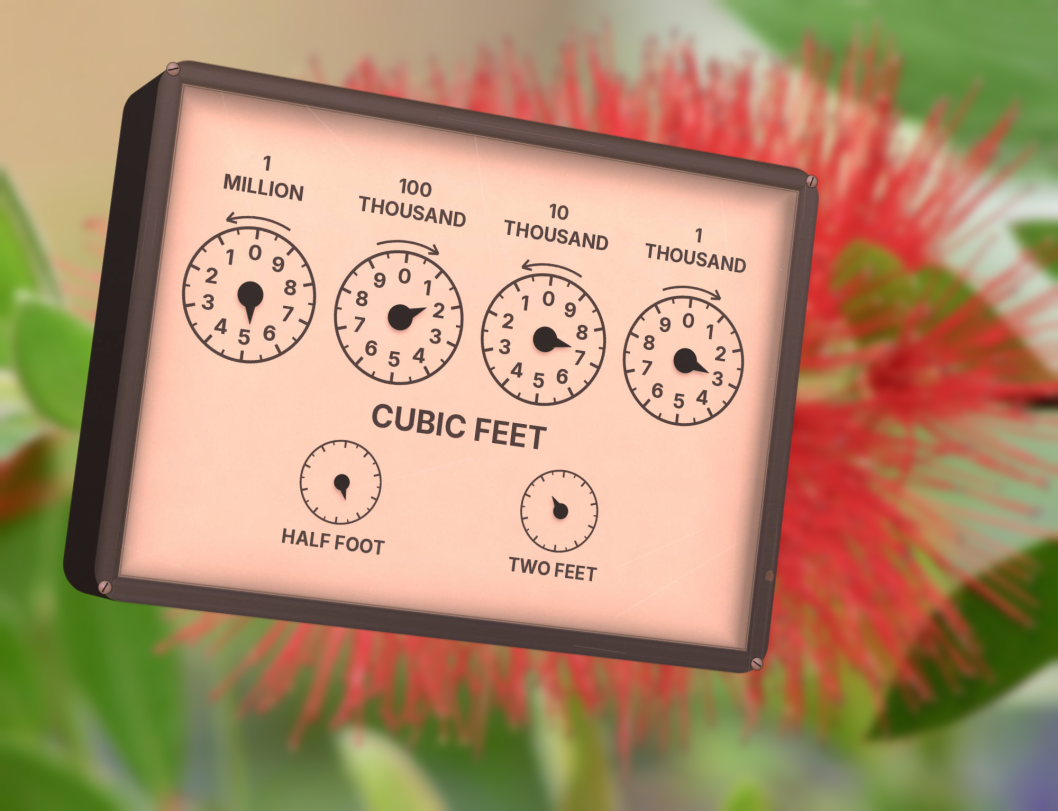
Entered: 517300 ft³
